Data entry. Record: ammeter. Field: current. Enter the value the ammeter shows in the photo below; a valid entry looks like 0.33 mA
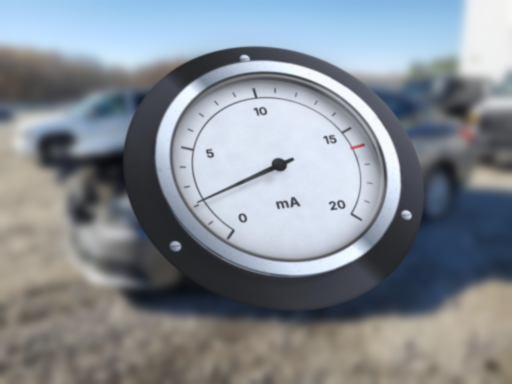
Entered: 2 mA
